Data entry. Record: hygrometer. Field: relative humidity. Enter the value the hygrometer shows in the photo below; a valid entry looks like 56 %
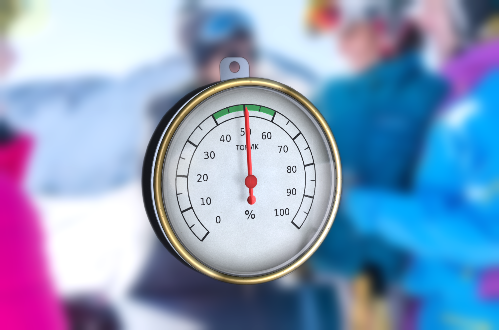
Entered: 50 %
